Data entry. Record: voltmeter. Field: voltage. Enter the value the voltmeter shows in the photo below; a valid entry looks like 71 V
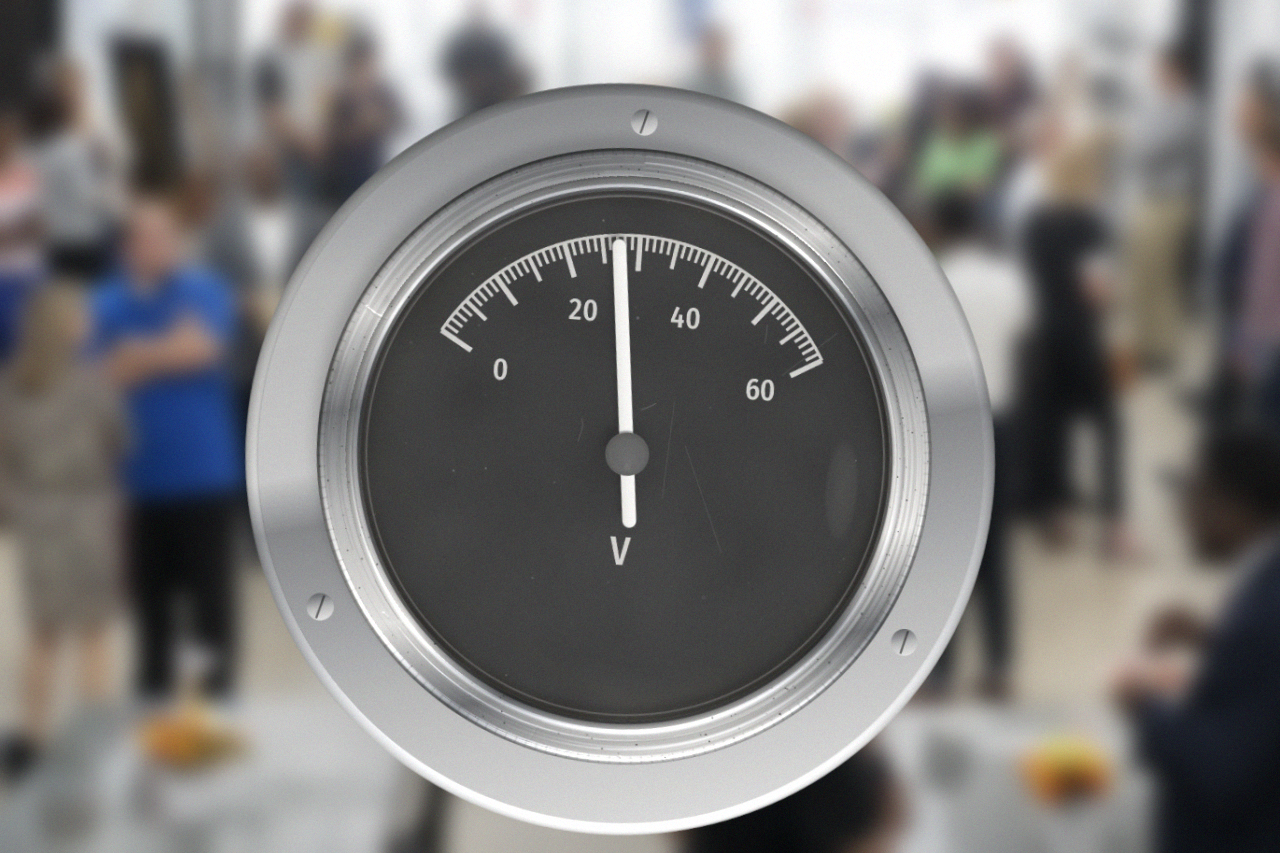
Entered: 27 V
